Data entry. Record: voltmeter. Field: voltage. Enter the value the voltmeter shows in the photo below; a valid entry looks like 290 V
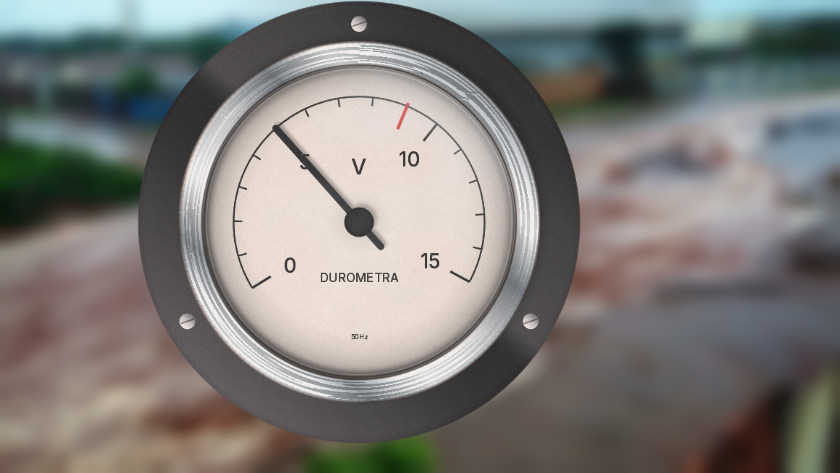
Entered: 5 V
